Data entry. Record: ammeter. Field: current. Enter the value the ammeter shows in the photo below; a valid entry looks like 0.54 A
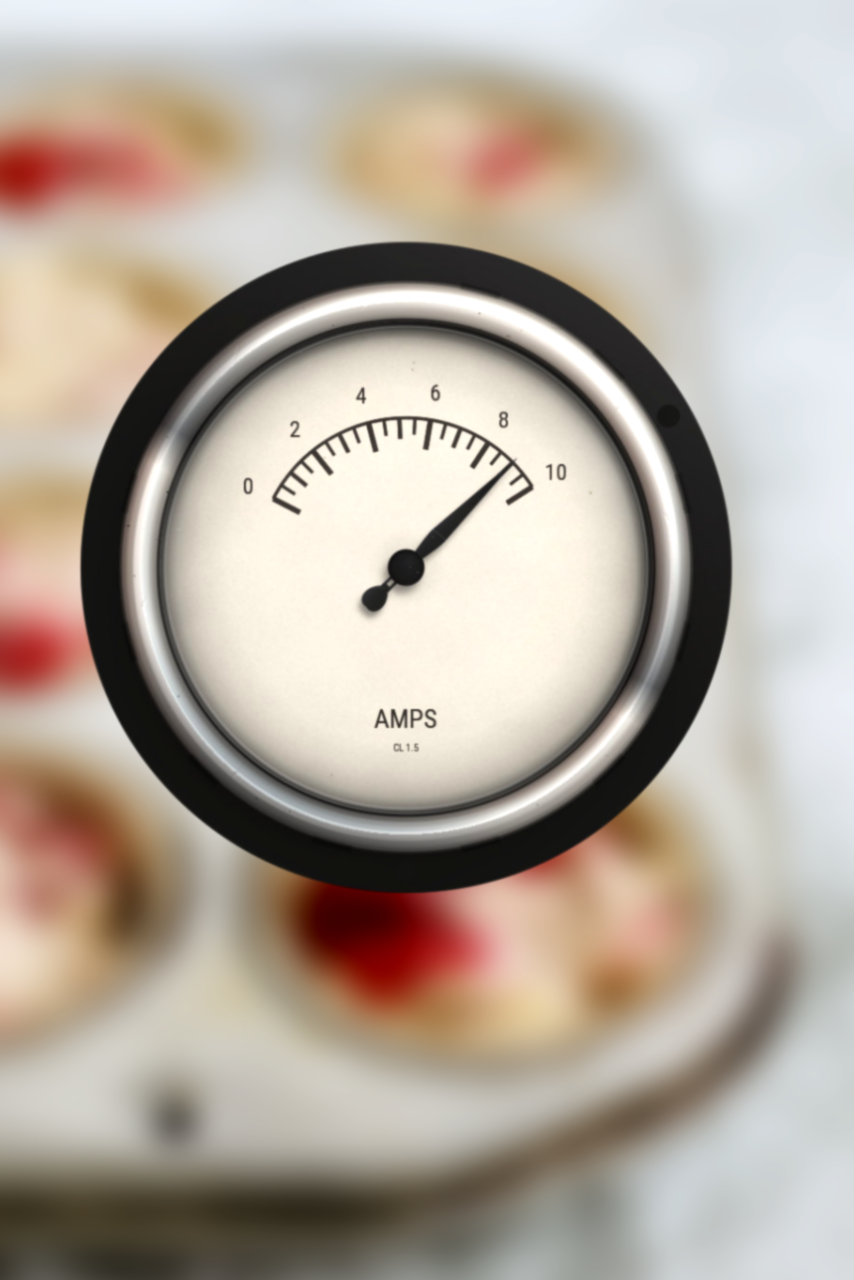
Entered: 9 A
